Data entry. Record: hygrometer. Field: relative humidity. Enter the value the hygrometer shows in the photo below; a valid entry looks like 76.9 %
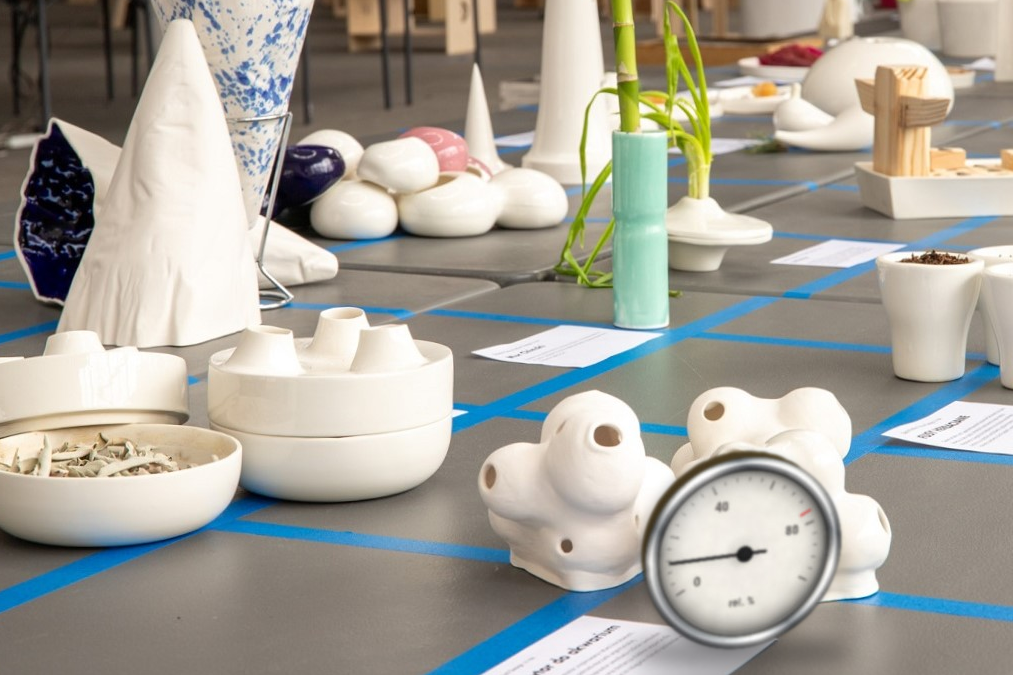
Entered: 12 %
